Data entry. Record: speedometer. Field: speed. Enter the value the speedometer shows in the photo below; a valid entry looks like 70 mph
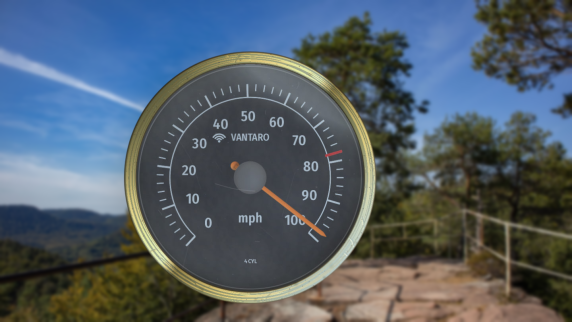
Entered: 98 mph
